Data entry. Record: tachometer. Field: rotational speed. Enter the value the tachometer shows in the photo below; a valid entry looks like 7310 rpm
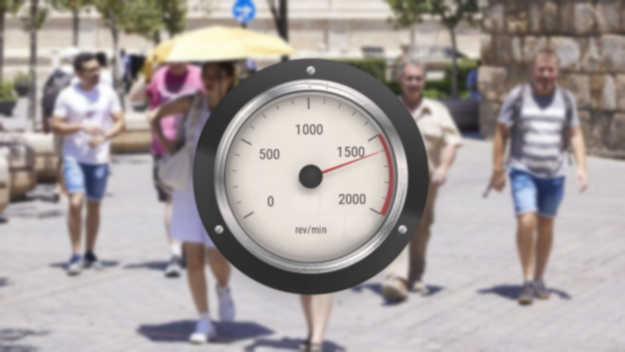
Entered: 1600 rpm
